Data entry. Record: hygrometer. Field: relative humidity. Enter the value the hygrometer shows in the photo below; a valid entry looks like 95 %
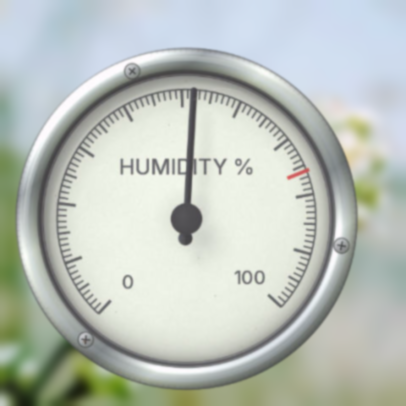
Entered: 52 %
